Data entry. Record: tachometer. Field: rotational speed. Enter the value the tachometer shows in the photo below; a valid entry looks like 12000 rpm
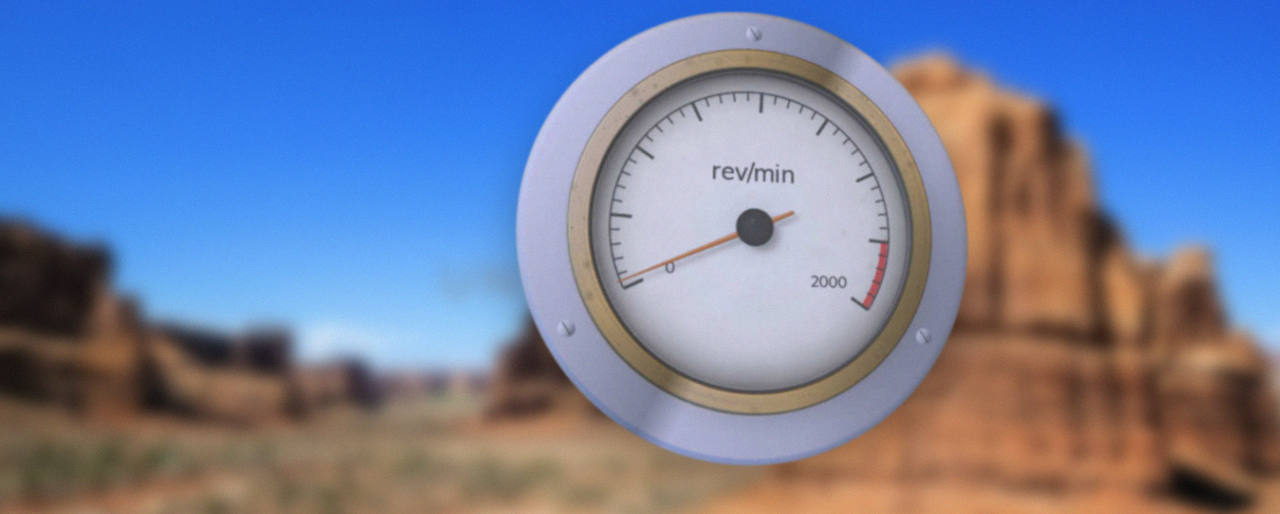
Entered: 25 rpm
